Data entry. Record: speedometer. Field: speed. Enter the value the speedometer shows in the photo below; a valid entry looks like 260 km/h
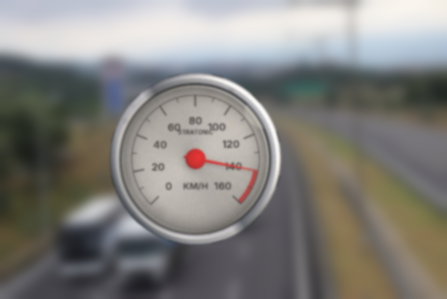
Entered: 140 km/h
